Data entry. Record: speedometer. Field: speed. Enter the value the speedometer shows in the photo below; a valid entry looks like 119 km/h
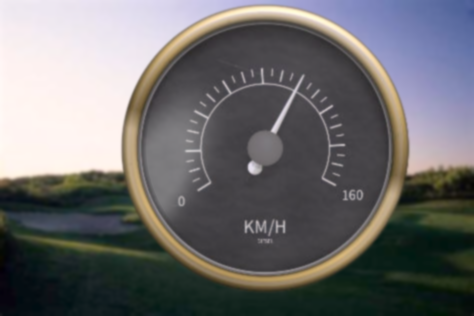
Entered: 100 km/h
